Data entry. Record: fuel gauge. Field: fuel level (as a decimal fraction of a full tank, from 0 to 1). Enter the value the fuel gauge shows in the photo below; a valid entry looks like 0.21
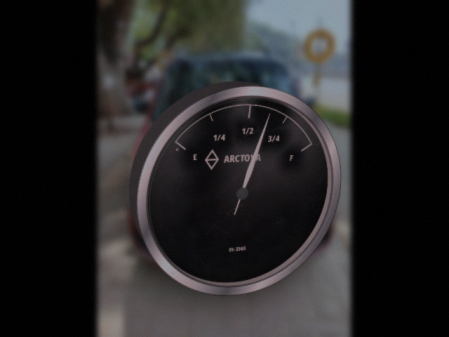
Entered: 0.625
